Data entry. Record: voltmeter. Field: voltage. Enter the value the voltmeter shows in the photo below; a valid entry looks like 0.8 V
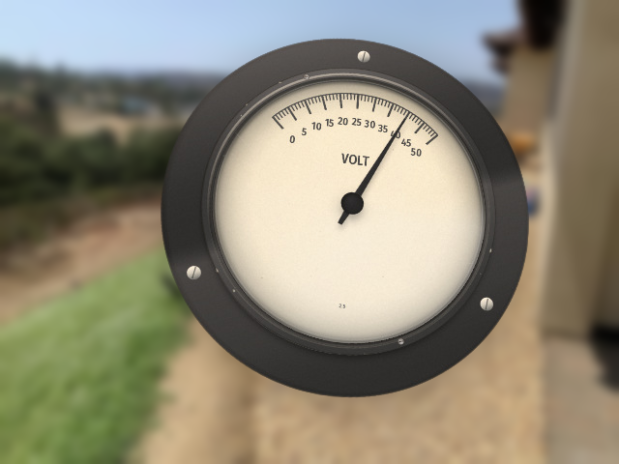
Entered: 40 V
